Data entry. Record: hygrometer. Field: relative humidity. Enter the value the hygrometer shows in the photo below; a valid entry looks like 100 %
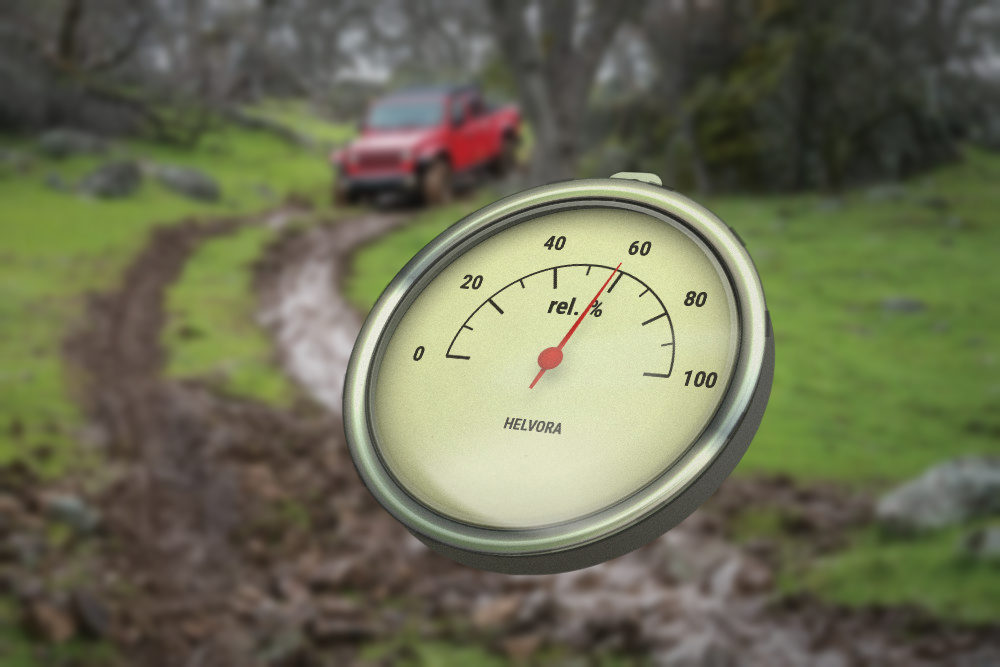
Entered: 60 %
